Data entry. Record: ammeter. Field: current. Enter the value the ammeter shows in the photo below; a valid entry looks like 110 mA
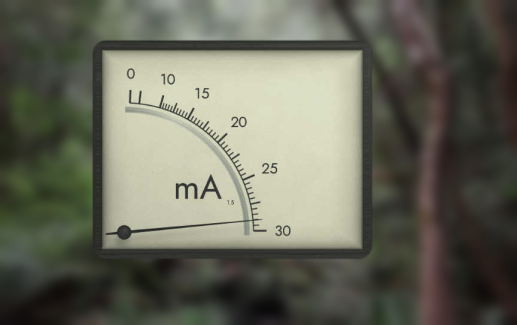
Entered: 29 mA
